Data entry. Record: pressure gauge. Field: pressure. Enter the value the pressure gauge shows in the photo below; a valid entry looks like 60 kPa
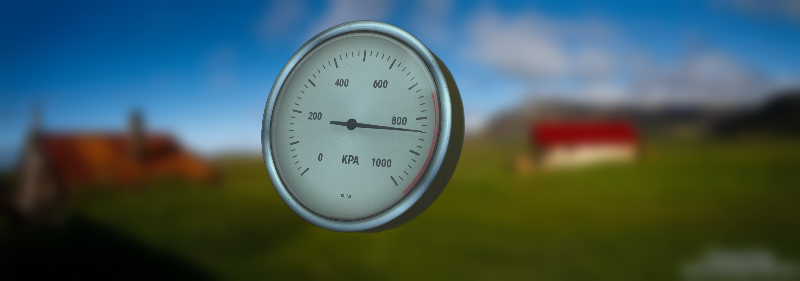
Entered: 840 kPa
